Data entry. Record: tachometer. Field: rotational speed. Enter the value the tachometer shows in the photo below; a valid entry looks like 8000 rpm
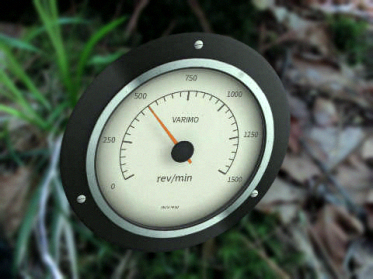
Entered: 500 rpm
